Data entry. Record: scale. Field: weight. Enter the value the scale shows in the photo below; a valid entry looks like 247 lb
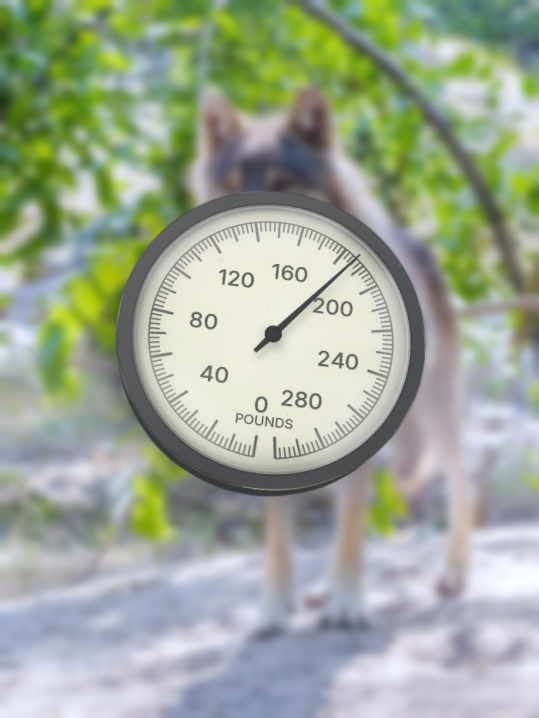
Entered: 186 lb
